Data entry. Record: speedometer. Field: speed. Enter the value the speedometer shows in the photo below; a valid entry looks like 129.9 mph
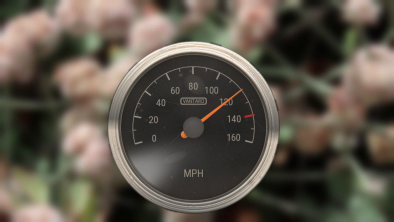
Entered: 120 mph
